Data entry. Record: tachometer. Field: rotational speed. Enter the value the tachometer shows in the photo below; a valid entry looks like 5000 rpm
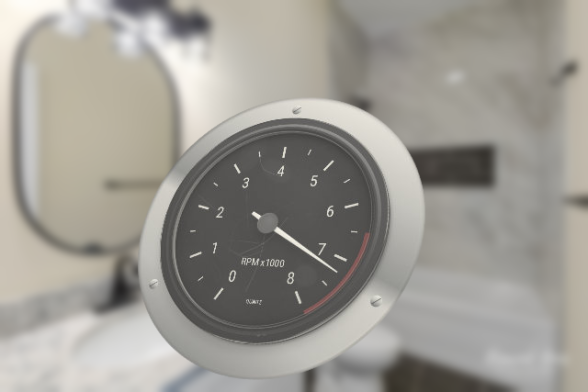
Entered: 7250 rpm
